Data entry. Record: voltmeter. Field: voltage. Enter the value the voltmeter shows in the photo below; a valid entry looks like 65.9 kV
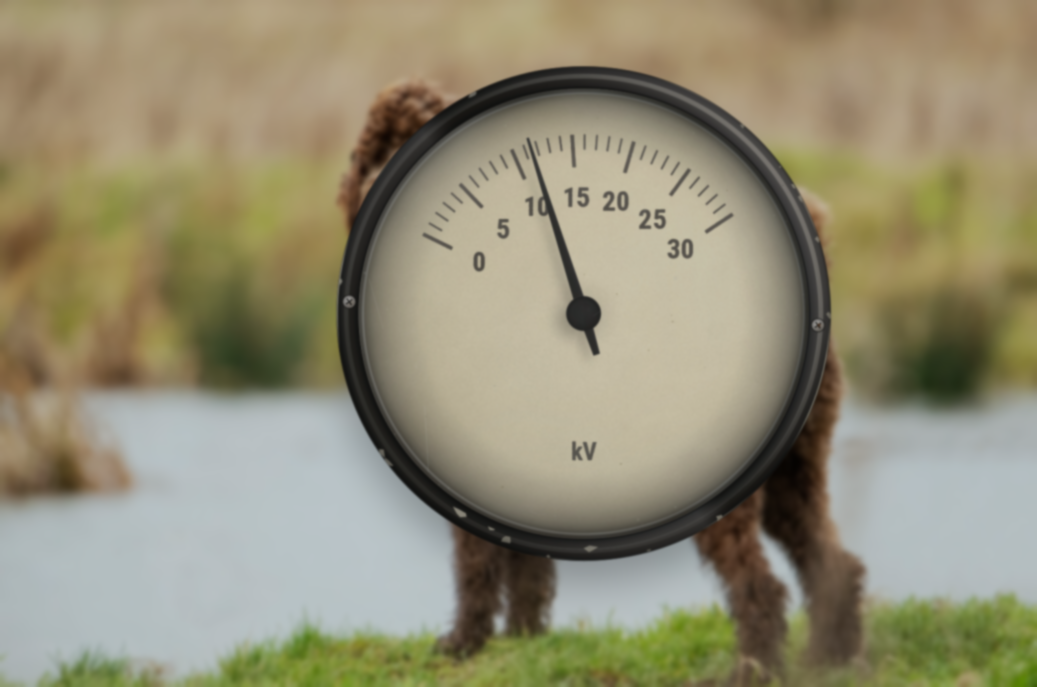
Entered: 11.5 kV
